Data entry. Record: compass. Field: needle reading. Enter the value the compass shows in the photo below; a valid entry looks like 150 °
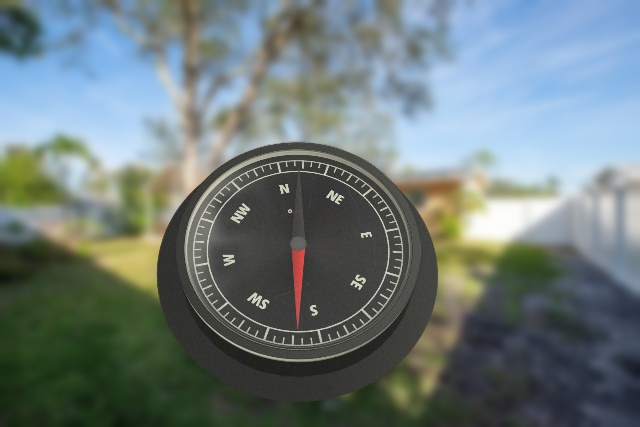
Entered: 192.5 °
